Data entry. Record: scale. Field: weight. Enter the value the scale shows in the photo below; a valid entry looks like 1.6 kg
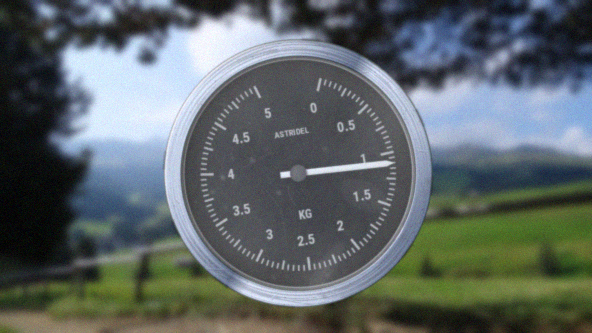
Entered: 1.1 kg
